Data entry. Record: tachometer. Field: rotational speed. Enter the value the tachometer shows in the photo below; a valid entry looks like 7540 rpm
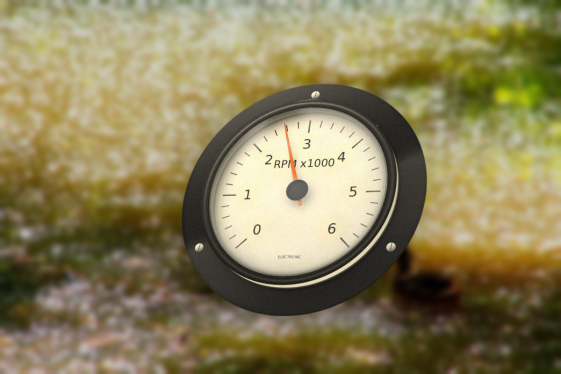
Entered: 2600 rpm
